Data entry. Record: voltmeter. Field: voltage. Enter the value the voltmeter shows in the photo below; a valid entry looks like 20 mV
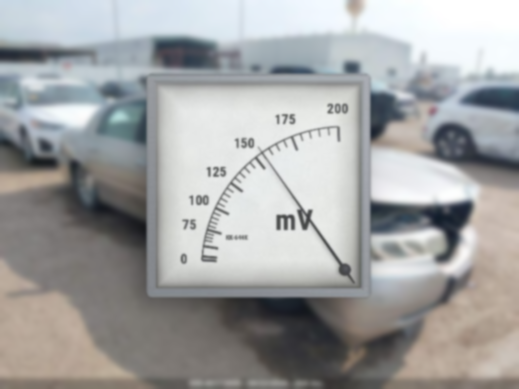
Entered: 155 mV
